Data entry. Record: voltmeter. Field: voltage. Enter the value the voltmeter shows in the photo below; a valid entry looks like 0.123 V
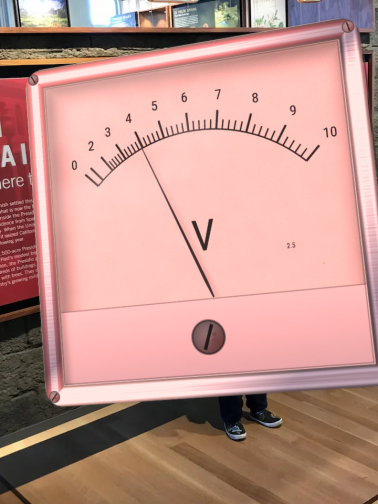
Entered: 4 V
